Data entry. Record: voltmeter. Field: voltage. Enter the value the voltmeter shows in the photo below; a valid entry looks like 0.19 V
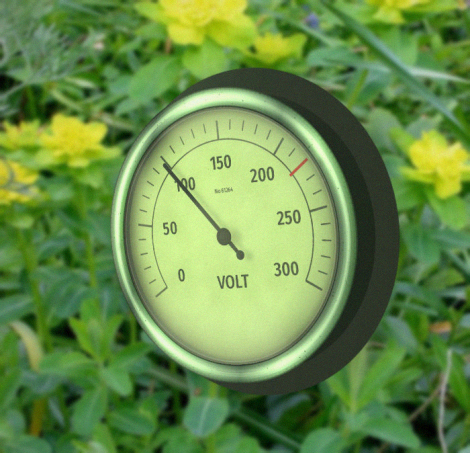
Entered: 100 V
